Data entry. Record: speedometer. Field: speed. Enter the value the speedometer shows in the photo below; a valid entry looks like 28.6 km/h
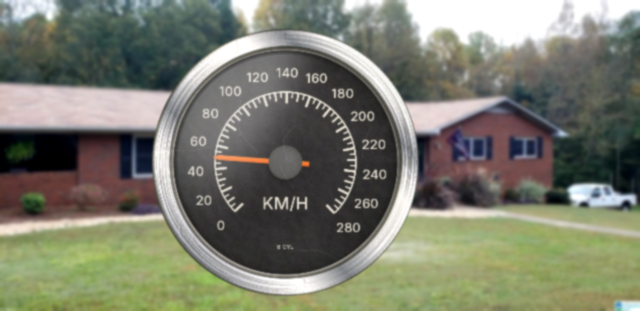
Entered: 50 km/h
